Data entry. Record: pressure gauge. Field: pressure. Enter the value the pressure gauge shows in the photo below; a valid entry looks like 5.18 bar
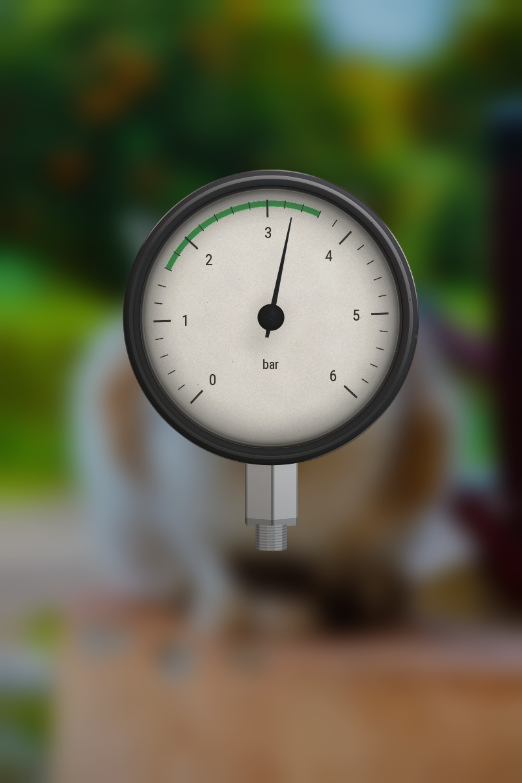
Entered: 3.3 bar
